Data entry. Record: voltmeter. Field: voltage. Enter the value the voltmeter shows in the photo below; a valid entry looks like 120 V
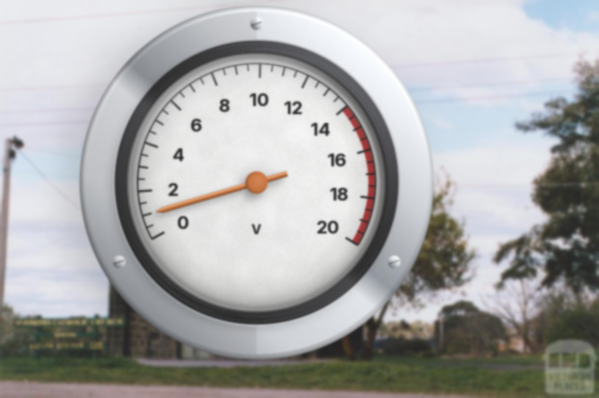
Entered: 1 V
